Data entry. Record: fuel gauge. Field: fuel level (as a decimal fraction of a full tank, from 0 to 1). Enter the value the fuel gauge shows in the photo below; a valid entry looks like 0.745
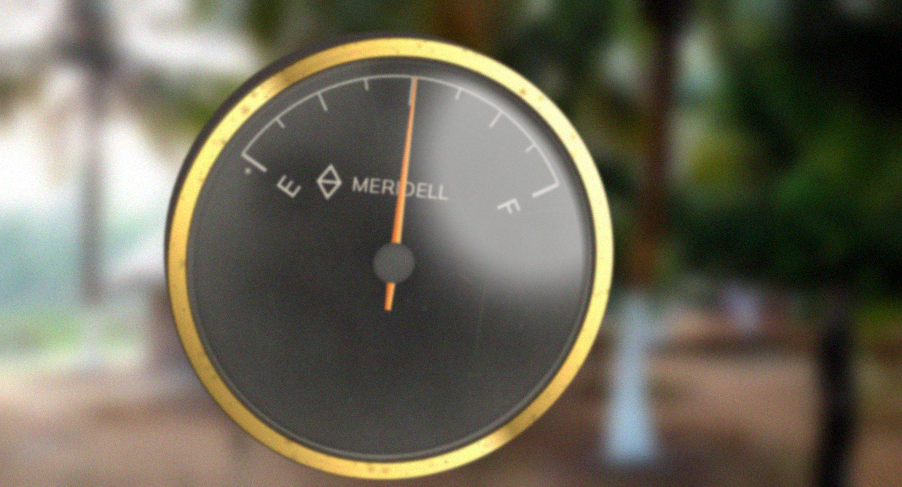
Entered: 0.5
